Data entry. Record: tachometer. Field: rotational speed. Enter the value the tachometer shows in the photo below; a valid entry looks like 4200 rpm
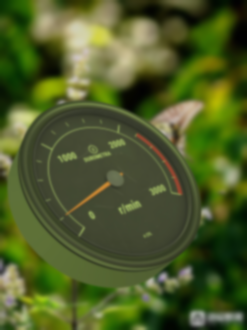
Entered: 200 rpm
